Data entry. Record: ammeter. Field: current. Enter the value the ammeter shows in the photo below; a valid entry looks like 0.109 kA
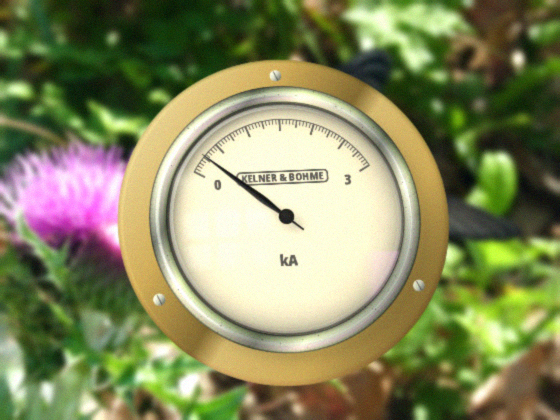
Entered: 0.25 kA
